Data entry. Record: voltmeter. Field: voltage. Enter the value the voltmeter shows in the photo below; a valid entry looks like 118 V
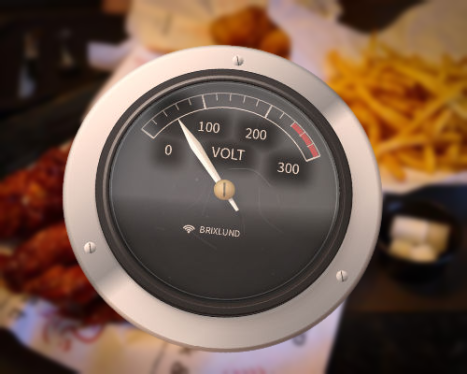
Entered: 50 V
